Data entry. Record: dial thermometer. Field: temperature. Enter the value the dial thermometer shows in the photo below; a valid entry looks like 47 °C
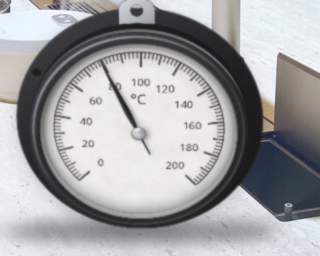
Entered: 80 °C
